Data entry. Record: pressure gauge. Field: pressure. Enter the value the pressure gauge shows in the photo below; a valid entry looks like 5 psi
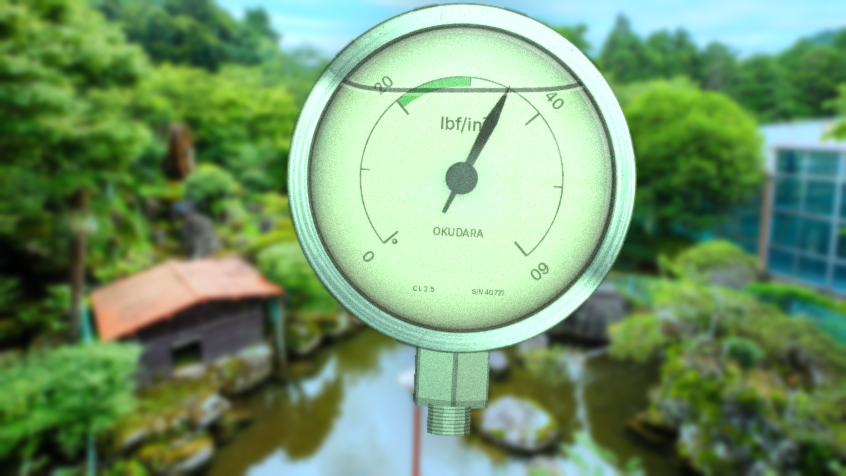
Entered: 35 psi
